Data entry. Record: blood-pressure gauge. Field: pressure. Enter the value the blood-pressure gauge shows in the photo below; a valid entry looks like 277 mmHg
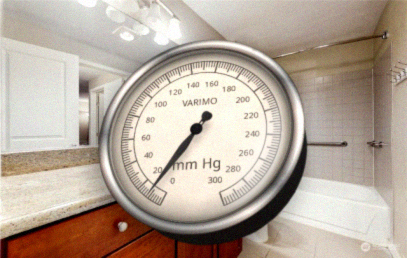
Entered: 10 mmHg
